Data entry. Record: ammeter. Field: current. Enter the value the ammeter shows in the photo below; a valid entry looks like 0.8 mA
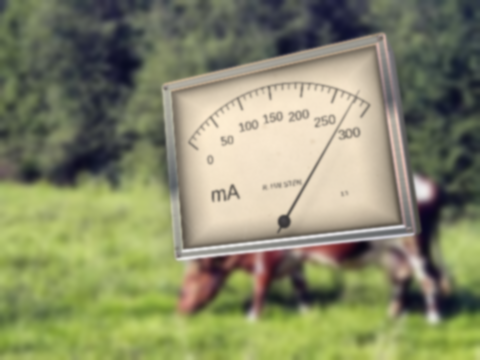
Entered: 280 mA
